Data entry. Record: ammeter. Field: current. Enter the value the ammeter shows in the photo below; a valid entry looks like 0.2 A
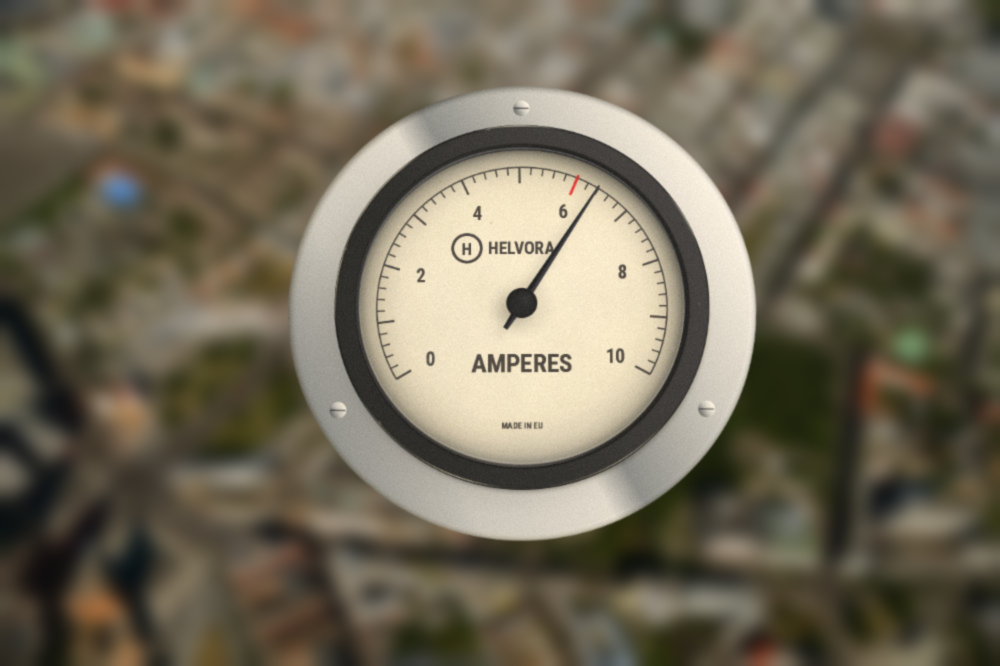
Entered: 6.4 A
